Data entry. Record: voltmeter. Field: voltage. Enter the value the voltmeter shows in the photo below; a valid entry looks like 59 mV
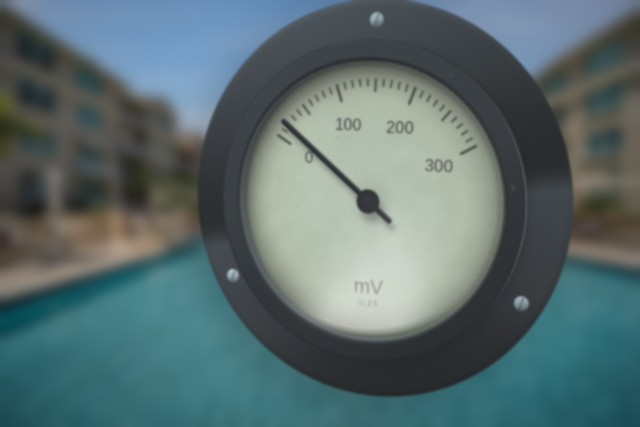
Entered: 20 mV
